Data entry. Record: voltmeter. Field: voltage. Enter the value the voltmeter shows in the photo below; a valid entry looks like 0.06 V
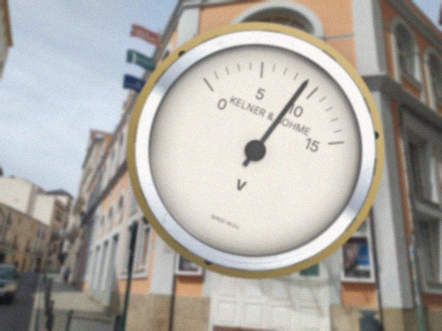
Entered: 9 V
